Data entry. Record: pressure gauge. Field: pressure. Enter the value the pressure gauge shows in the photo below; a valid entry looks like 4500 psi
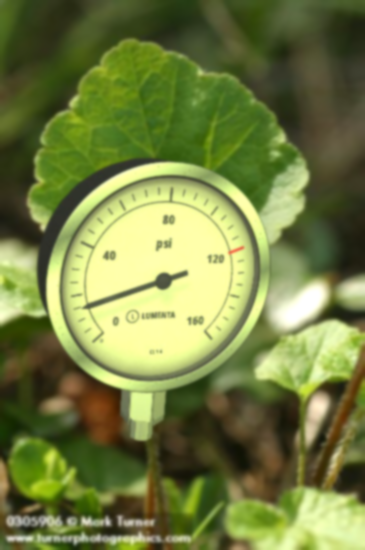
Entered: 15 psi
